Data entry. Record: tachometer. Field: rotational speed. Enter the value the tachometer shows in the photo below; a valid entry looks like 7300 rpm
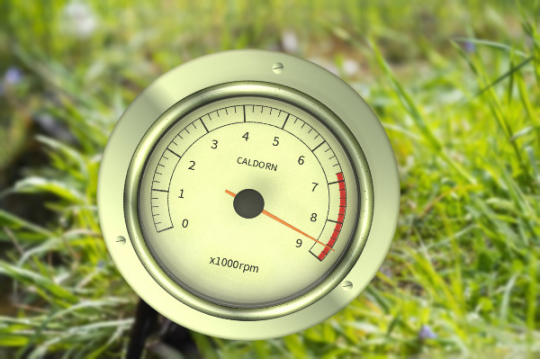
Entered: 8600 rpm
